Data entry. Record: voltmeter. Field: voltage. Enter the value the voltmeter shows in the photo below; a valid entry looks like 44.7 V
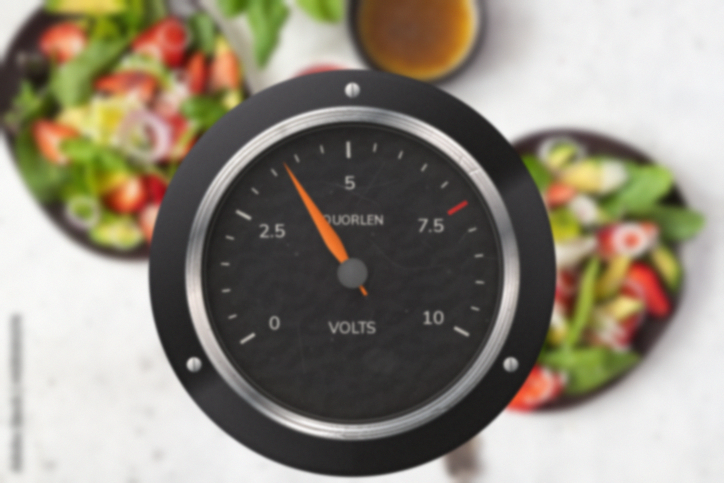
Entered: 3.75 V
